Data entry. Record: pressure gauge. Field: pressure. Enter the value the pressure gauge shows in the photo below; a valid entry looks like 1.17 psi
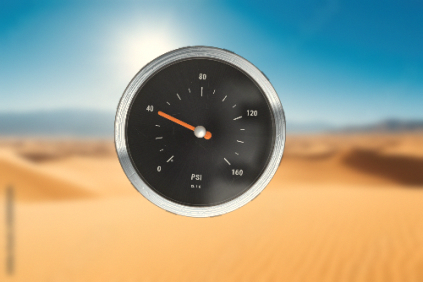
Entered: 40 psi
